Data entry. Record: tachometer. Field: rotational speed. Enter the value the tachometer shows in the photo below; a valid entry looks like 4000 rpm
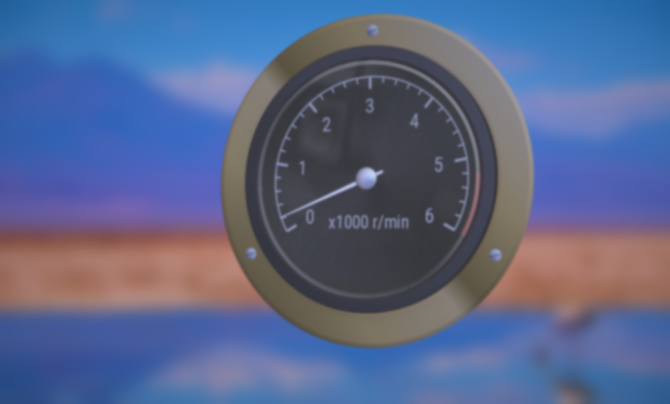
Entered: 200 rpm
